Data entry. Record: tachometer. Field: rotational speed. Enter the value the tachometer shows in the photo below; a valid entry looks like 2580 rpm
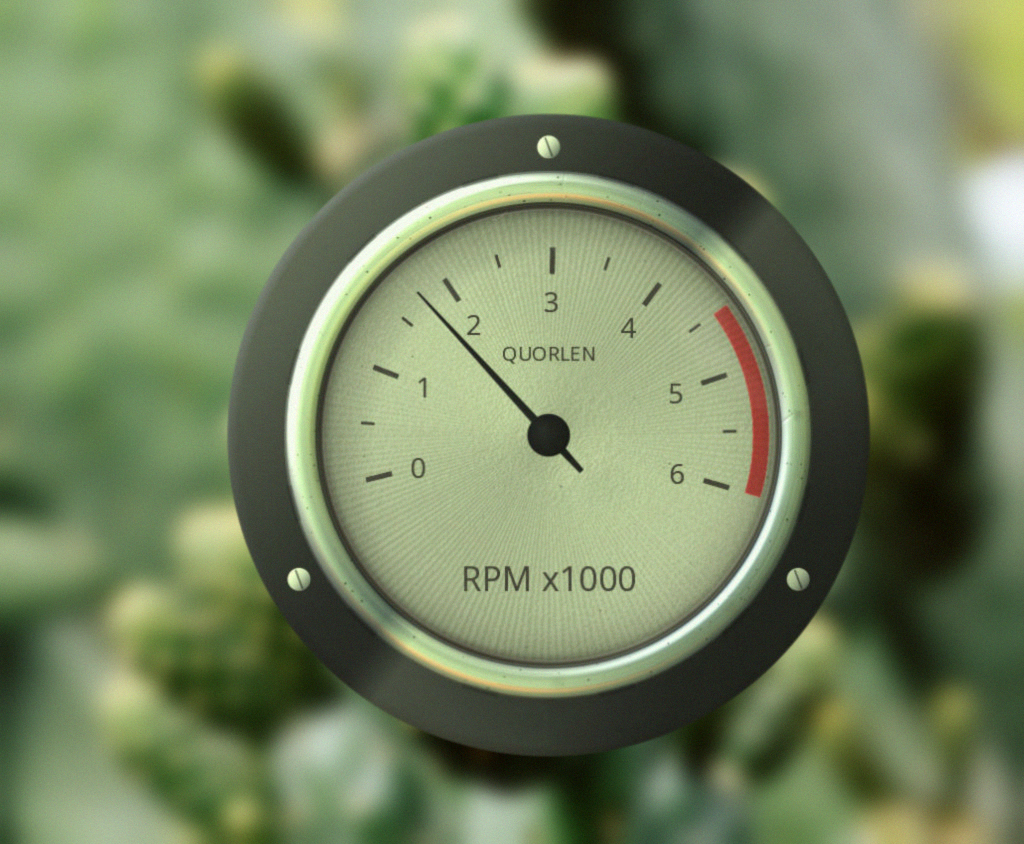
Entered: 1750 rpm
